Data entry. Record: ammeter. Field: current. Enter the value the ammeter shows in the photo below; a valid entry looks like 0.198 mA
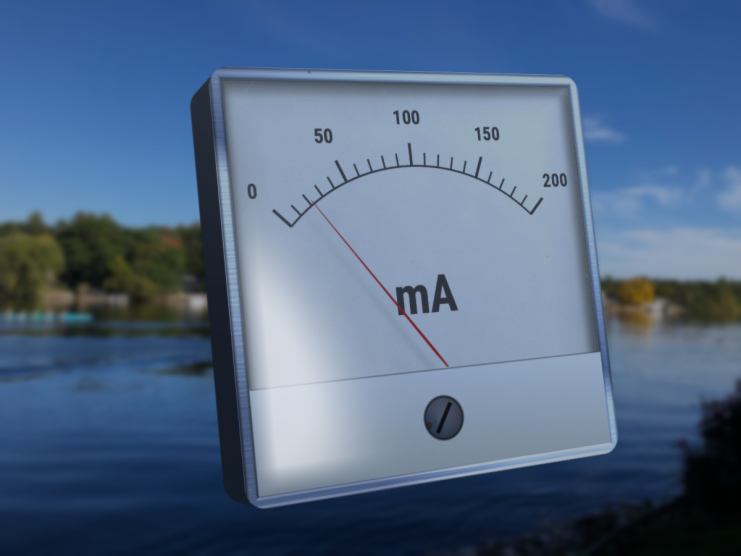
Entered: 20 mA
